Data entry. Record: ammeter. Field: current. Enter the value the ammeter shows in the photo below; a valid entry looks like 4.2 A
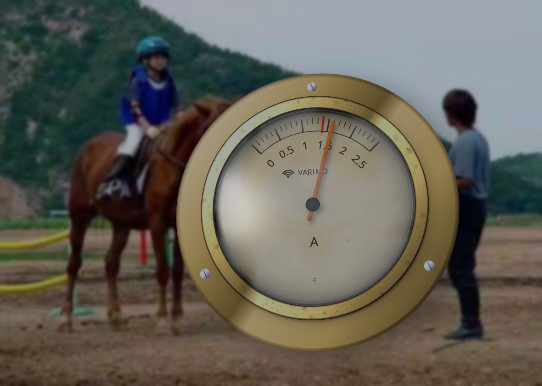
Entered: 1.6 A
